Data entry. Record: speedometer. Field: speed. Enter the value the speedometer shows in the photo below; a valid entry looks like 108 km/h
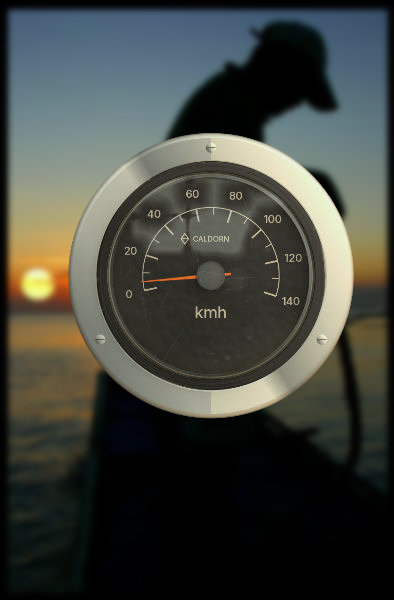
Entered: 5 km/h
